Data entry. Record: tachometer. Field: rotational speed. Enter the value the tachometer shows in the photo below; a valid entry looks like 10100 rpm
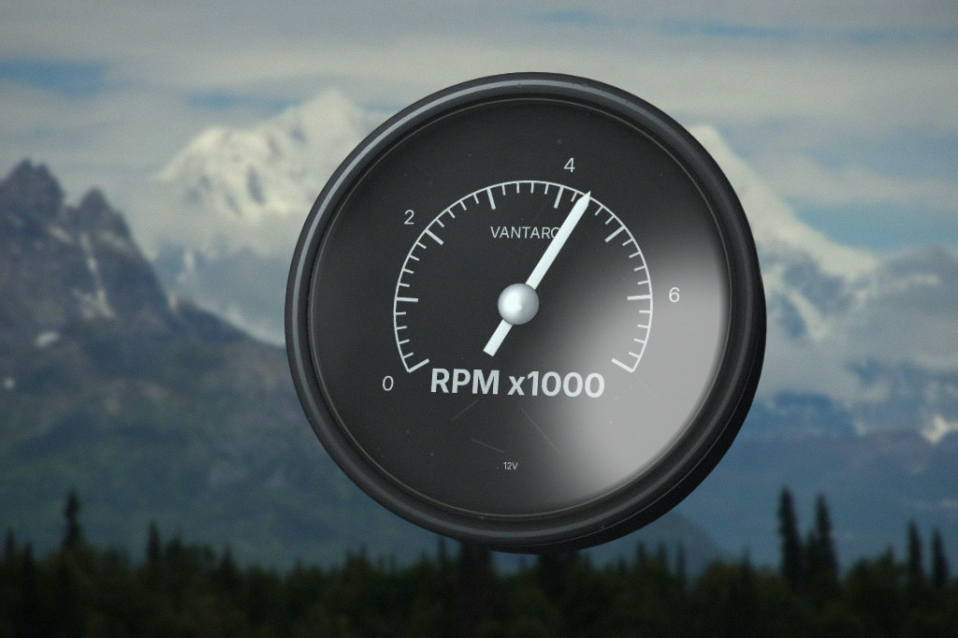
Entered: 4400 rpm
